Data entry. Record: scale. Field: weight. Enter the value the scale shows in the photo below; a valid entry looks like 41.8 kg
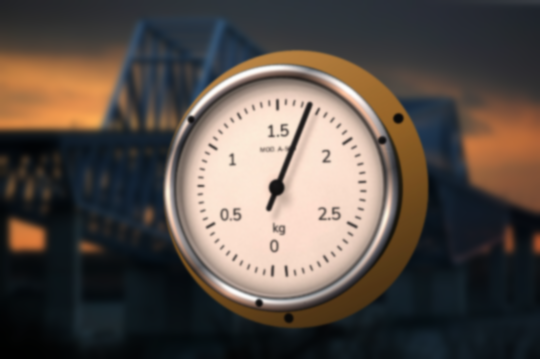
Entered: 1.7 kg
